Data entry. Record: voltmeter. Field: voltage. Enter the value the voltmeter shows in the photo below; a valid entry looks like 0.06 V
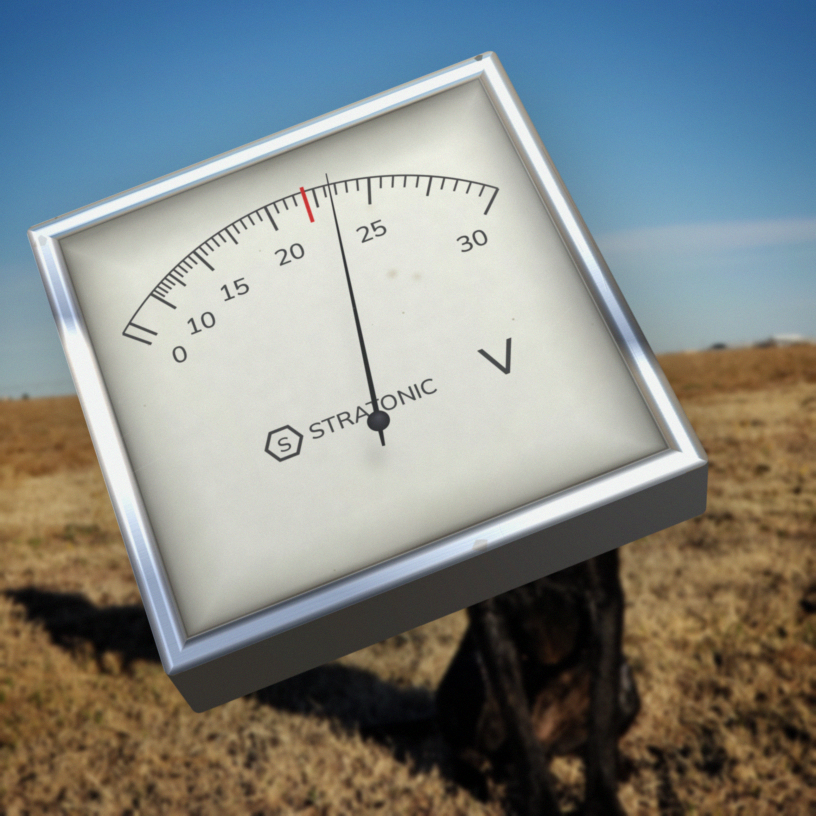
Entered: 23.25 V
